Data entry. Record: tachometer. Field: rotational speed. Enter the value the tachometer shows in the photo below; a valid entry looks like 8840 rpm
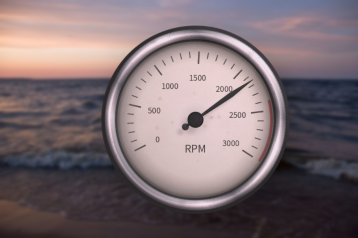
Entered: 2150 rpm
